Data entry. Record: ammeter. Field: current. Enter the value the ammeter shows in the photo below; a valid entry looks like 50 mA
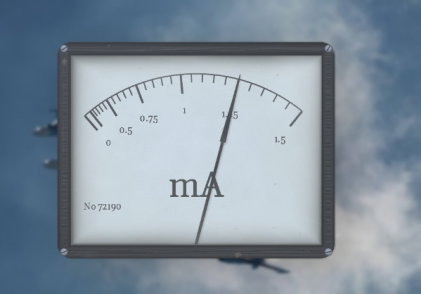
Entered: 1.25 mA
